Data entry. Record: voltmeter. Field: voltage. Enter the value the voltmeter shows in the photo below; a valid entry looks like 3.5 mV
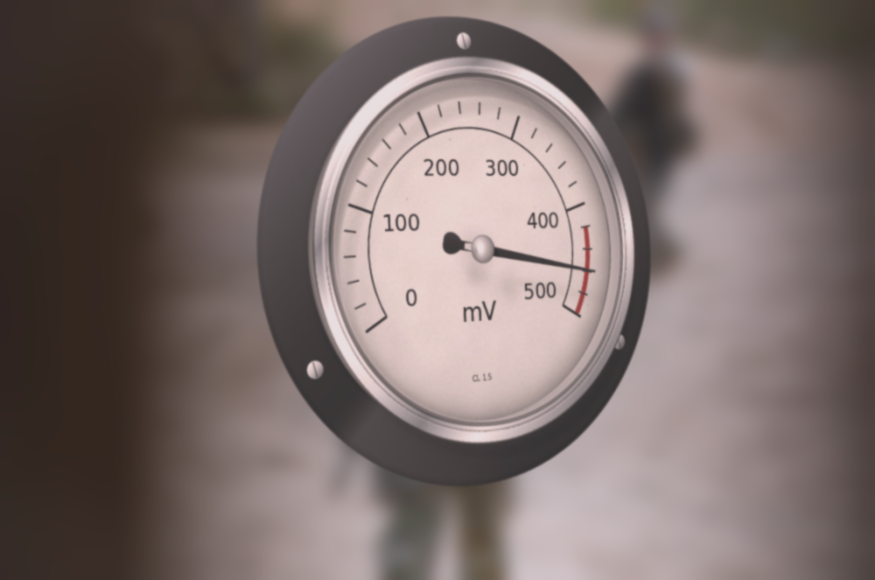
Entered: 460 mV
